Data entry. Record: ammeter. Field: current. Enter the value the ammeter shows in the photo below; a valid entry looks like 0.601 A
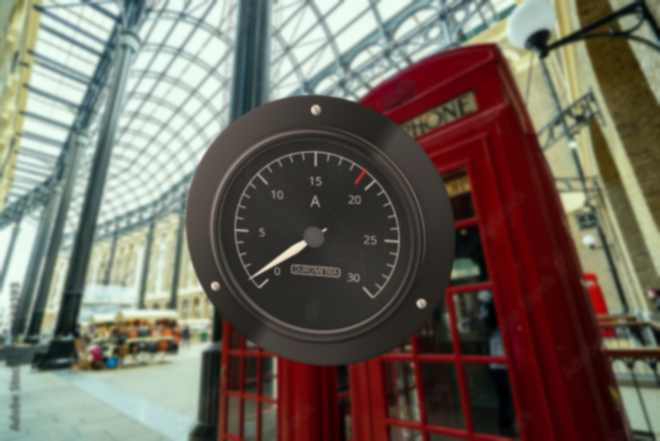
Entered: 1 A
